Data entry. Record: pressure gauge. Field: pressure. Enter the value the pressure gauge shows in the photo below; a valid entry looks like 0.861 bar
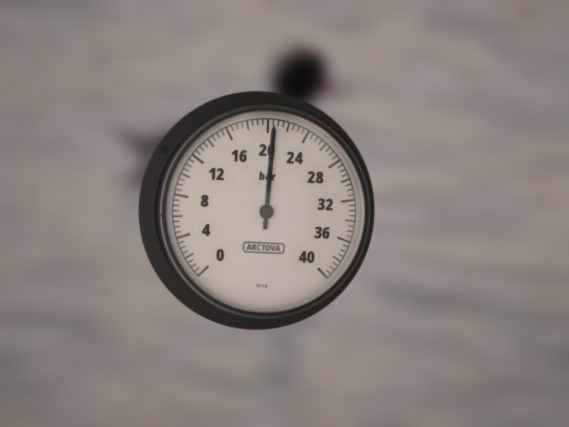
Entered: 20.5 bar
